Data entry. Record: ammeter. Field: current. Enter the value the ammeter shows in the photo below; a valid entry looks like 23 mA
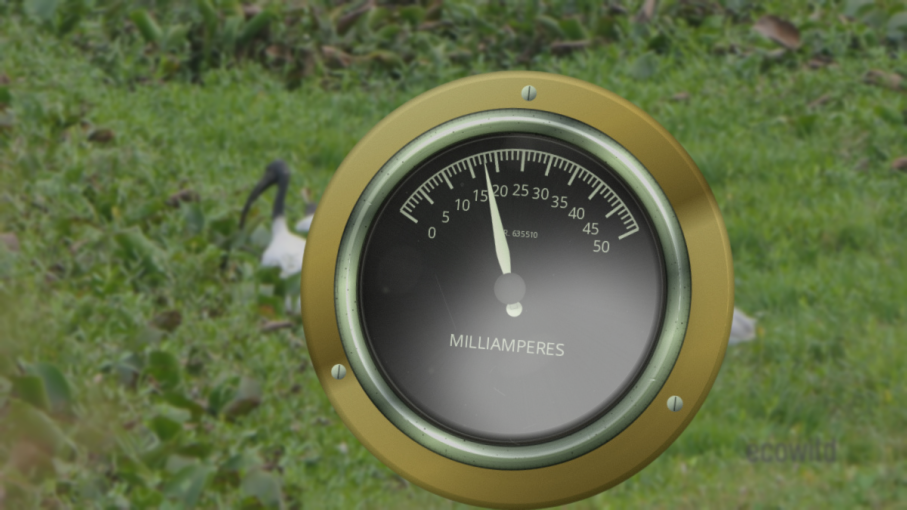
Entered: 18 mA
